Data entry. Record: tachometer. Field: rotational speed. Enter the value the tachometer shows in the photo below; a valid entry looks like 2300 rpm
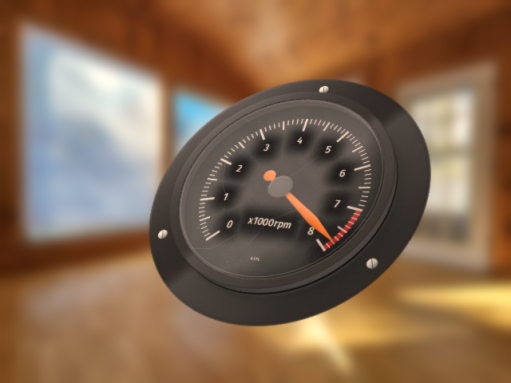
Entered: 7800 rpm
